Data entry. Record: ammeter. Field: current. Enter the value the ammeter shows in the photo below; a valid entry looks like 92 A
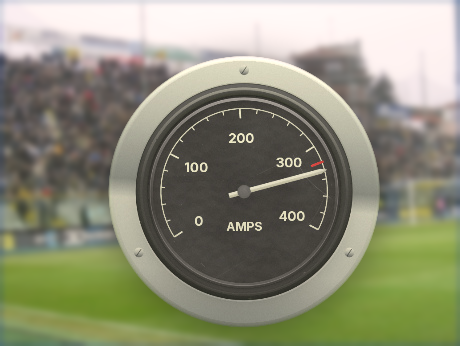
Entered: 330 A
